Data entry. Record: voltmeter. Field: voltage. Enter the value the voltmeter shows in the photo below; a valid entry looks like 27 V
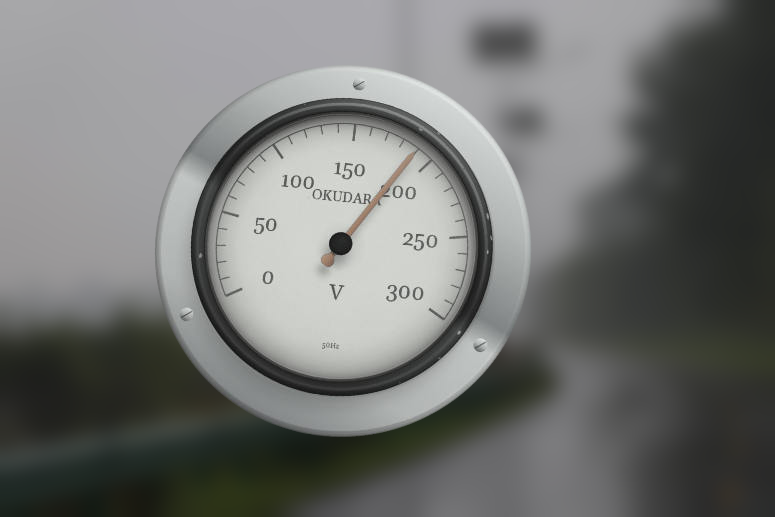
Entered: 190 V
